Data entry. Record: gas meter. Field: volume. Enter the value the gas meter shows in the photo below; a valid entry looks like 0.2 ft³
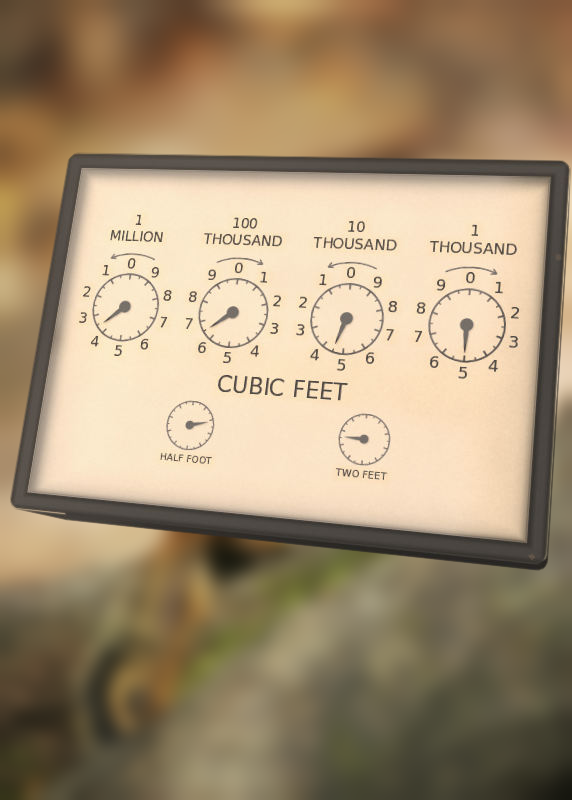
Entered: 364500 ft³
